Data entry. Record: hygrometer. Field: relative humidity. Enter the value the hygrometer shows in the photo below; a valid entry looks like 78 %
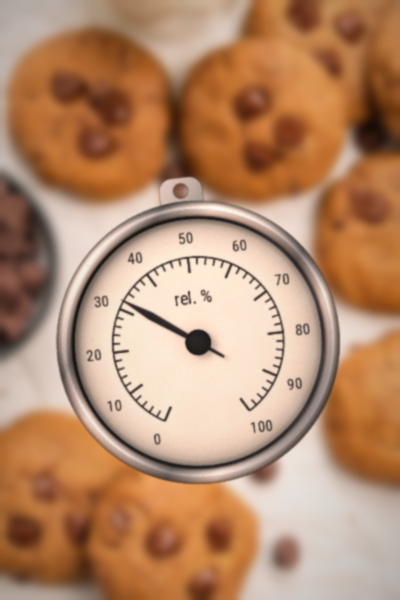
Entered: 32 %
